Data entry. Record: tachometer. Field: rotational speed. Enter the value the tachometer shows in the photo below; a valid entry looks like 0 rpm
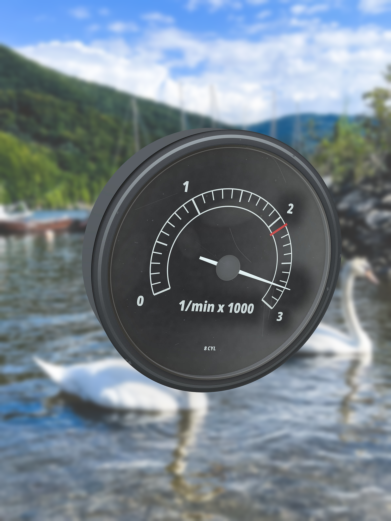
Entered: 2750 rpm
